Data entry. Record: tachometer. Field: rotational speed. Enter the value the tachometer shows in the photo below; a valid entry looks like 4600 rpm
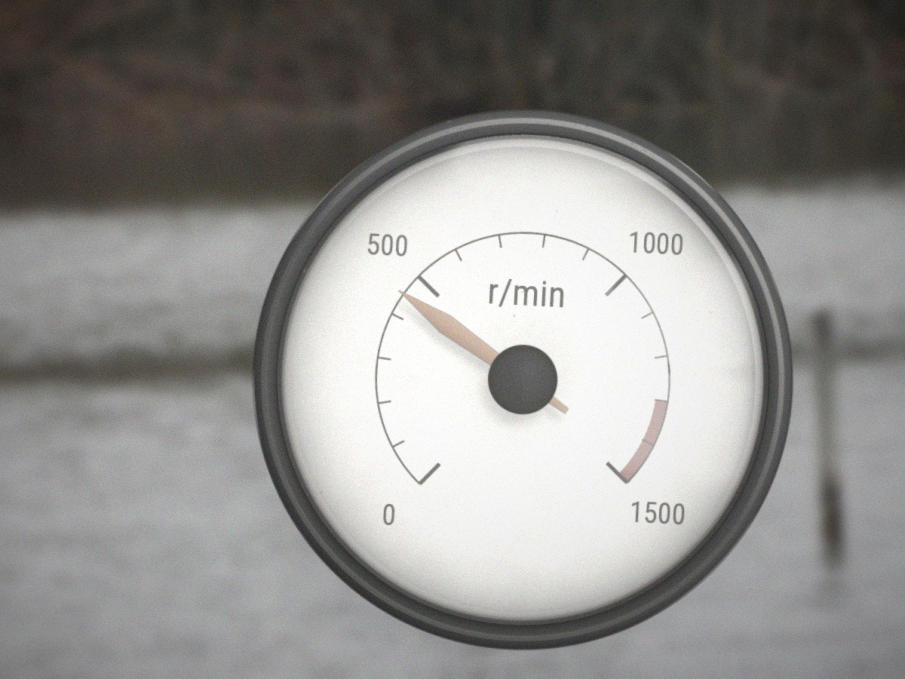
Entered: 450 rpm
